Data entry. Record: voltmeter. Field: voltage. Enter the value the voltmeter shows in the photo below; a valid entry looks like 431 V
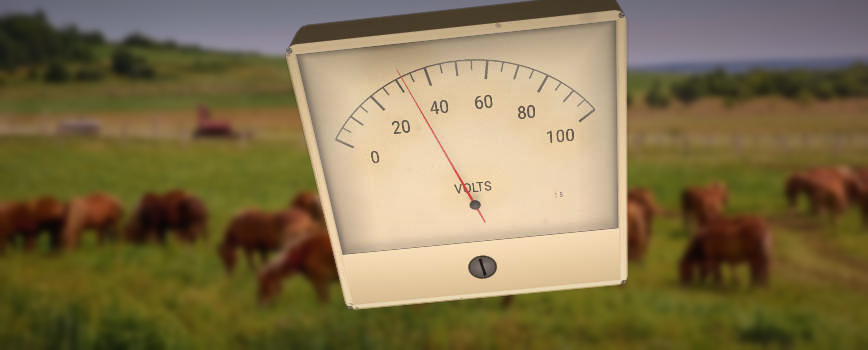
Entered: 32.5 V
